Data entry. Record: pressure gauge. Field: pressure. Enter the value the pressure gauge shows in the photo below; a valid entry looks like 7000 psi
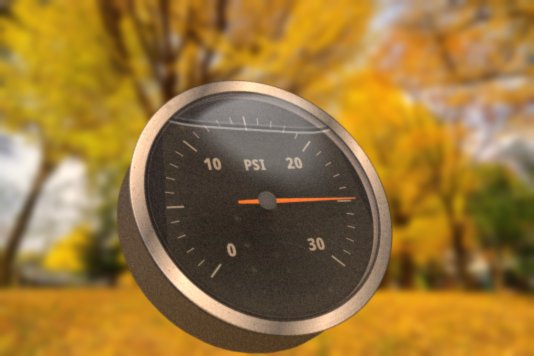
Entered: 25 psi
